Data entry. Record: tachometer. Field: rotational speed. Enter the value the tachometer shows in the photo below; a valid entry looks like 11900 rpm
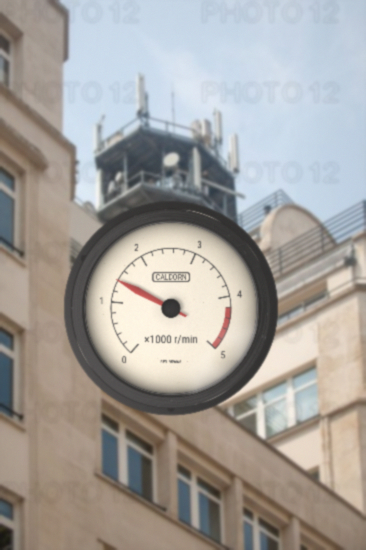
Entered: 1400 rpm
